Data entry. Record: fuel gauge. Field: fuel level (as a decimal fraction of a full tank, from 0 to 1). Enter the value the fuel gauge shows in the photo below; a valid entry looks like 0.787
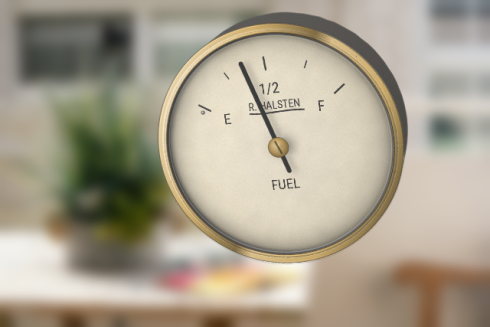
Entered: 0.375
